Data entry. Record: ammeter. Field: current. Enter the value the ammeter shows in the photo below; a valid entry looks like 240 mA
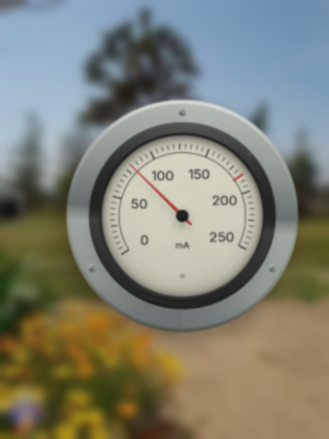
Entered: 80 mA
